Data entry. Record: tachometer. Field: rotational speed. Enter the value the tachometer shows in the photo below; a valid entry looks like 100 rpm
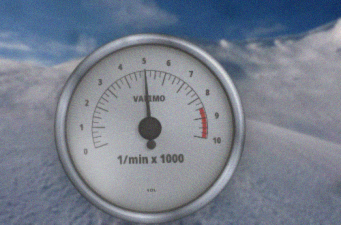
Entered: 5000 rpm
